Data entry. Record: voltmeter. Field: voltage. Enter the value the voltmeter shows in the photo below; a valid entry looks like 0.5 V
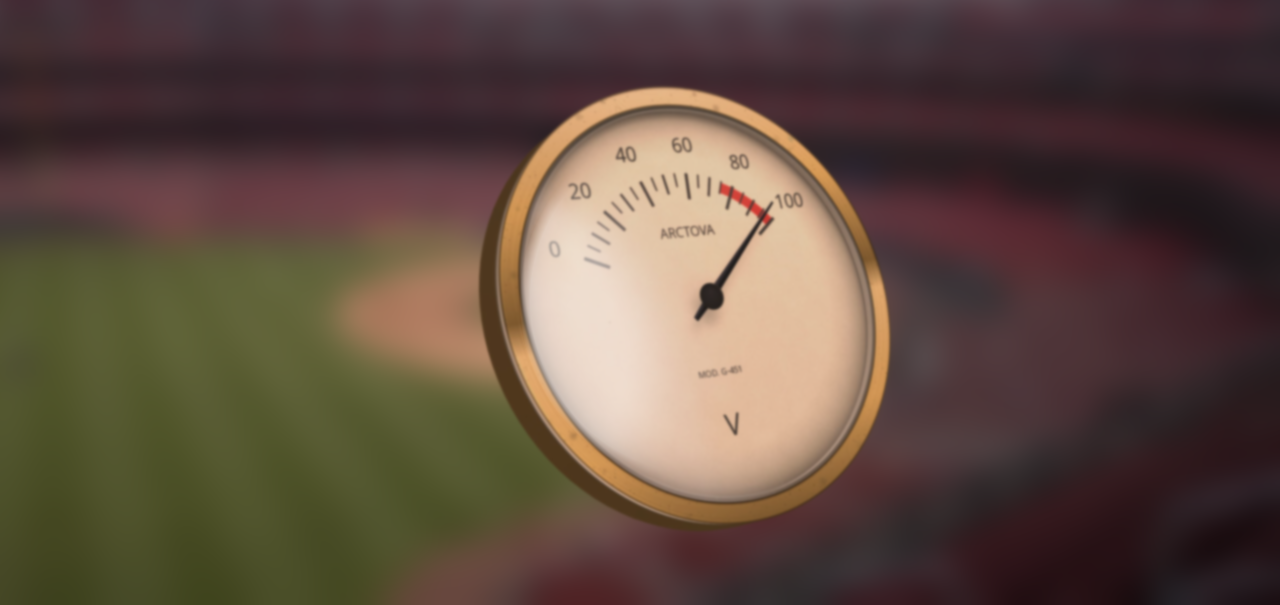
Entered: 95 V
